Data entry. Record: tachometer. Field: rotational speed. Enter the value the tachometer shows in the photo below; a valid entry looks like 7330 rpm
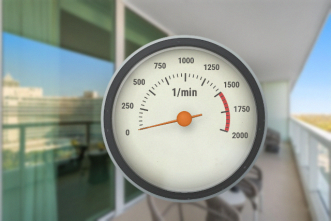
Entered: 0 rpm
